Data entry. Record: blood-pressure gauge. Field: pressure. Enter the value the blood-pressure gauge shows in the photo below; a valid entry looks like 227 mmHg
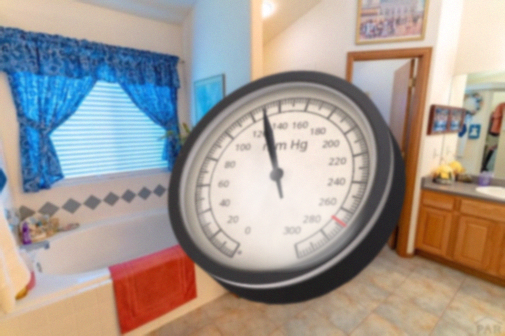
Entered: 130 mmHg
